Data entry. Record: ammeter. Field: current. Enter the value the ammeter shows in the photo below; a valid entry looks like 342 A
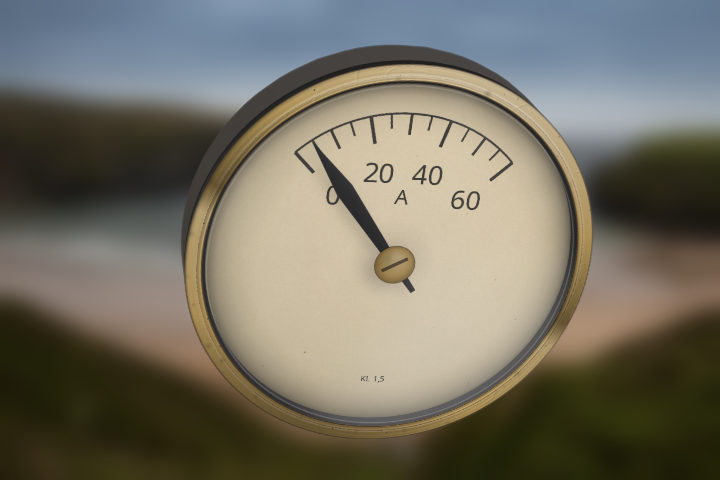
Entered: 5 A
